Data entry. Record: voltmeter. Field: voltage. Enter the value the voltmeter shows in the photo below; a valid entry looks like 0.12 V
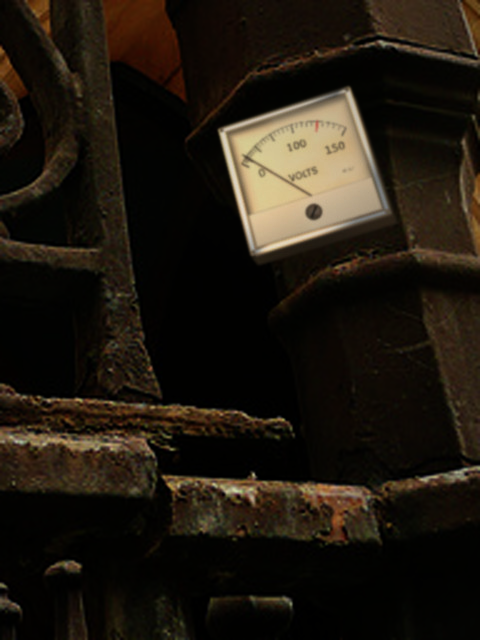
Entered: 25 V
